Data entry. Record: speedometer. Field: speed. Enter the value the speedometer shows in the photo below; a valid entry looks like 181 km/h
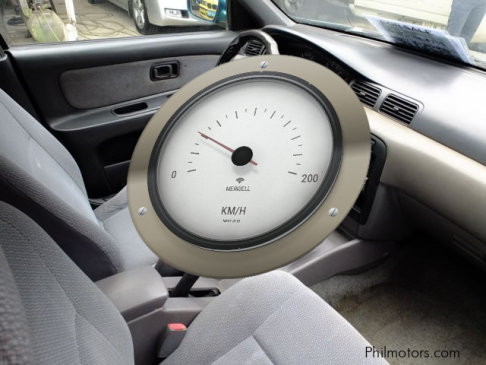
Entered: 40 km/h
